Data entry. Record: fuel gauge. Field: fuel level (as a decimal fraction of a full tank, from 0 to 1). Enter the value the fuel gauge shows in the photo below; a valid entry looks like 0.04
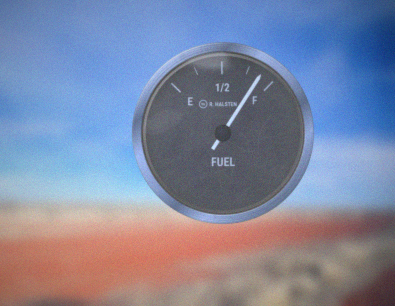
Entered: 0.875
